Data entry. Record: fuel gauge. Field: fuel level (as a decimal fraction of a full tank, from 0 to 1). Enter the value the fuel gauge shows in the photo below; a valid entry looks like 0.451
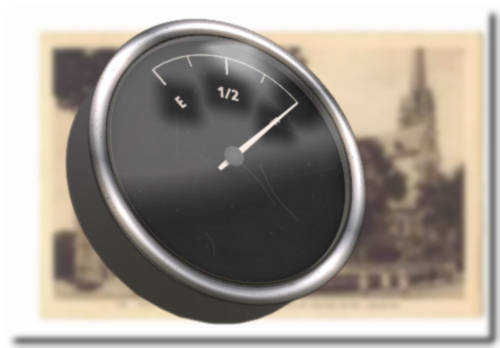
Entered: 1
